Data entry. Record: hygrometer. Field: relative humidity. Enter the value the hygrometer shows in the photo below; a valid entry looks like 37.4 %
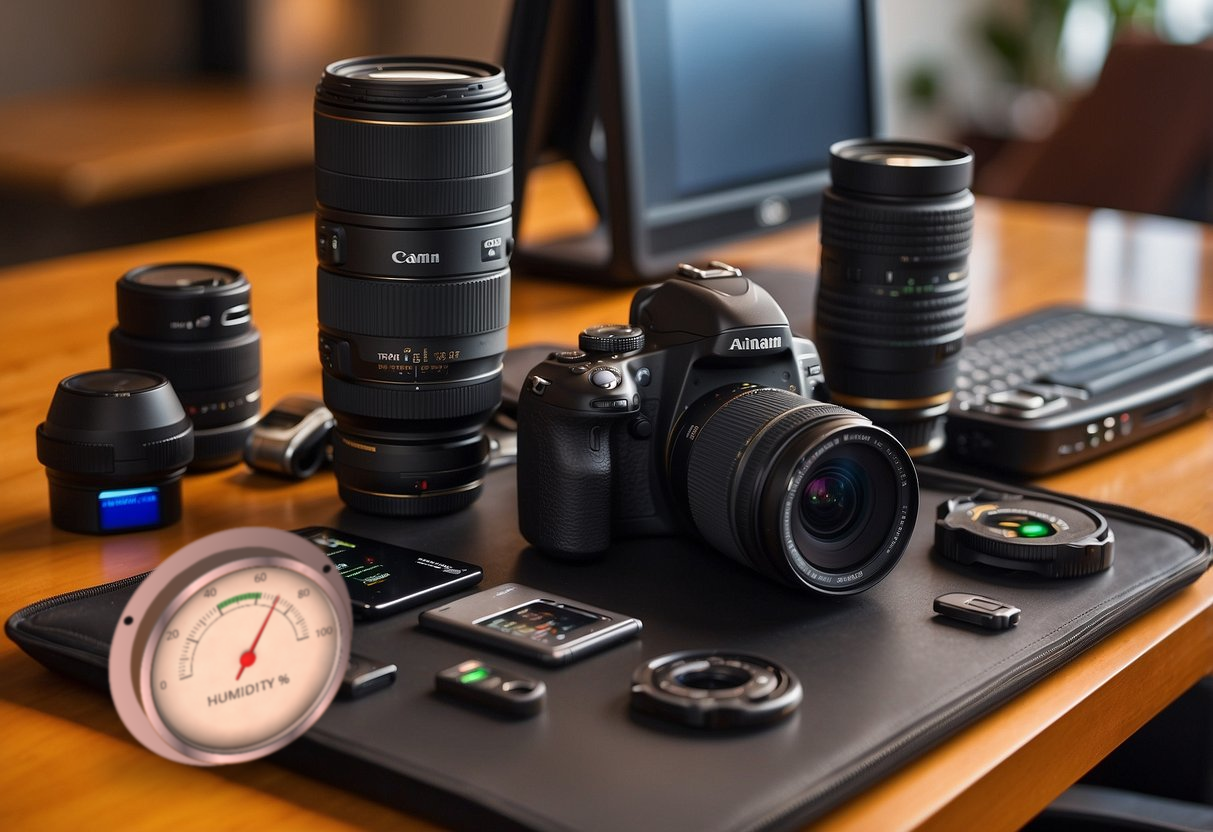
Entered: 70 %
